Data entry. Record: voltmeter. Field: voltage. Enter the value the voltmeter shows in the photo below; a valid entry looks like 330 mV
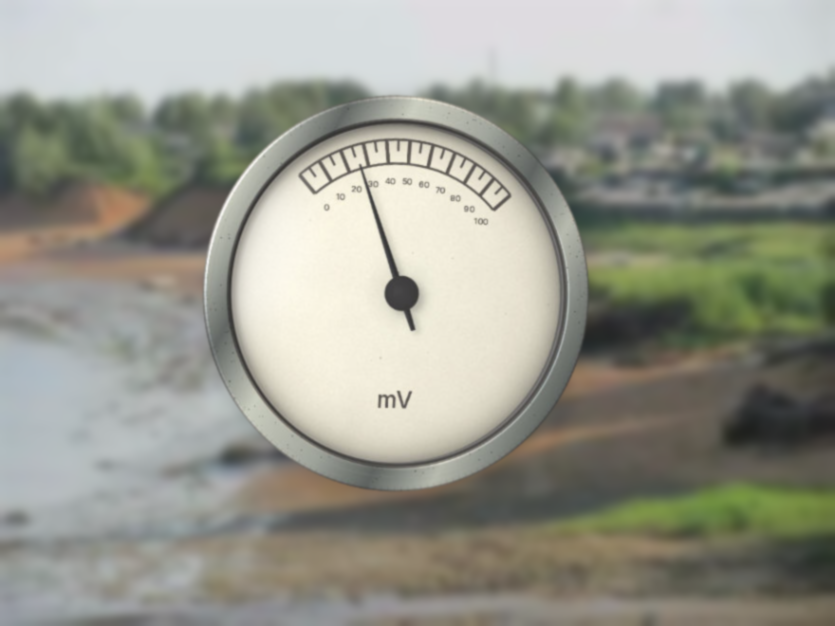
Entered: 25 mV
